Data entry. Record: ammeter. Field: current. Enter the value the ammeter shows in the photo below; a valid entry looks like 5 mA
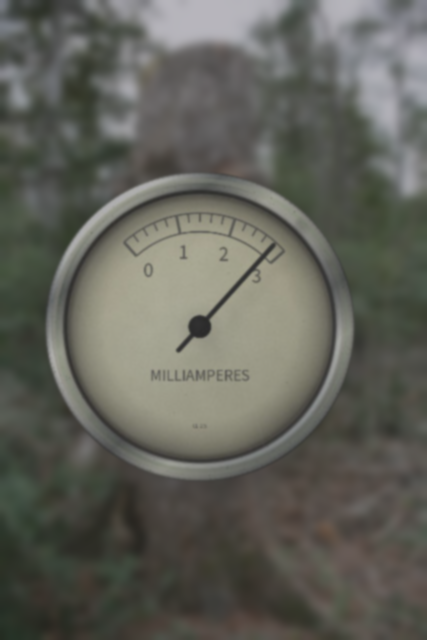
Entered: 2.8 mA
